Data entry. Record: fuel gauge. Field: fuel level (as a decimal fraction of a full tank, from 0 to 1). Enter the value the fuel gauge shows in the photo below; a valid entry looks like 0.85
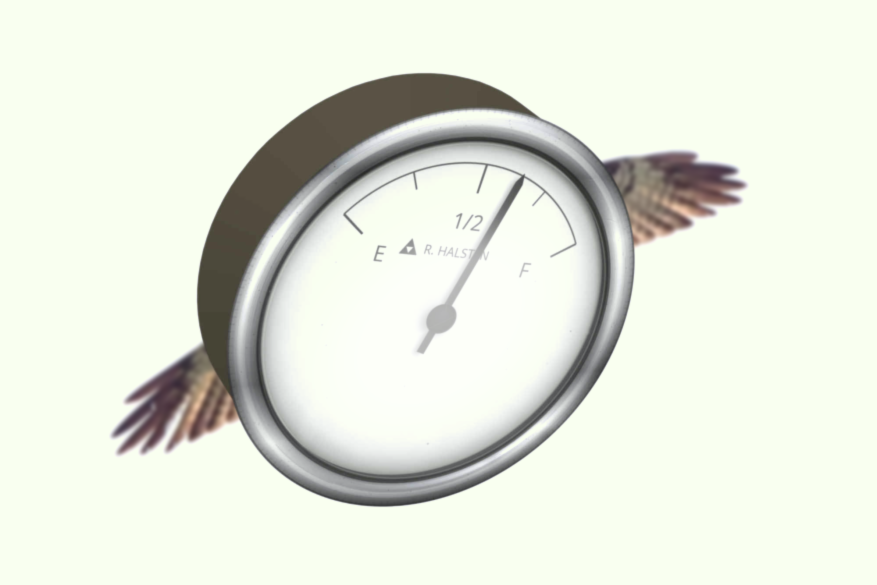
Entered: 0.625
